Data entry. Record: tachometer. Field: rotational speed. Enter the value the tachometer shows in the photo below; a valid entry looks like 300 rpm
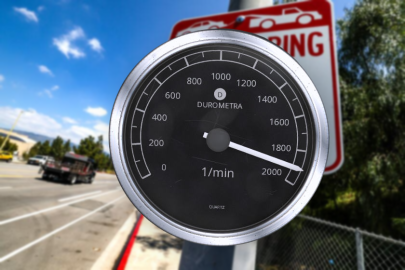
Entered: 1900 rpm
